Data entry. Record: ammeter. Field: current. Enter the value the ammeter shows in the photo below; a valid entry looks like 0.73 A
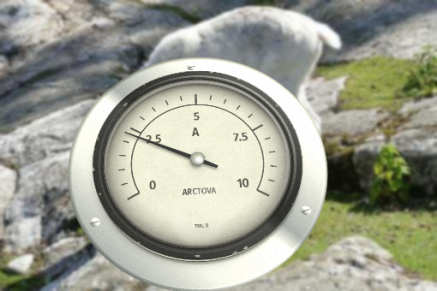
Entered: 2.25 A
